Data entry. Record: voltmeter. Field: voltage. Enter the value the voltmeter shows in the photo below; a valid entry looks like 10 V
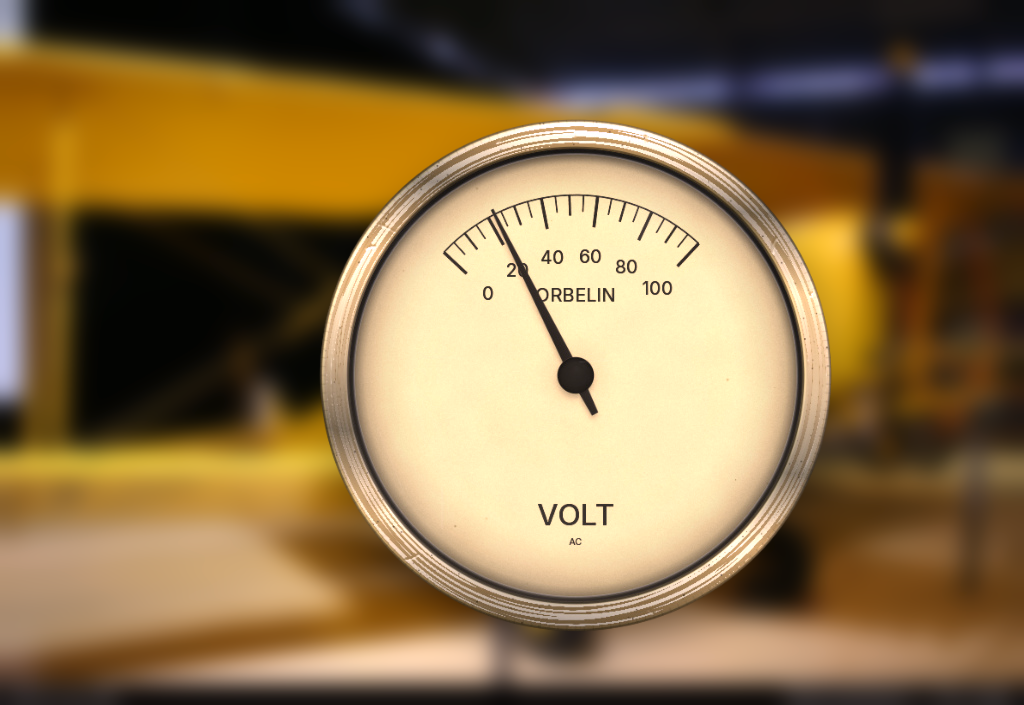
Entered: 22.5 V
